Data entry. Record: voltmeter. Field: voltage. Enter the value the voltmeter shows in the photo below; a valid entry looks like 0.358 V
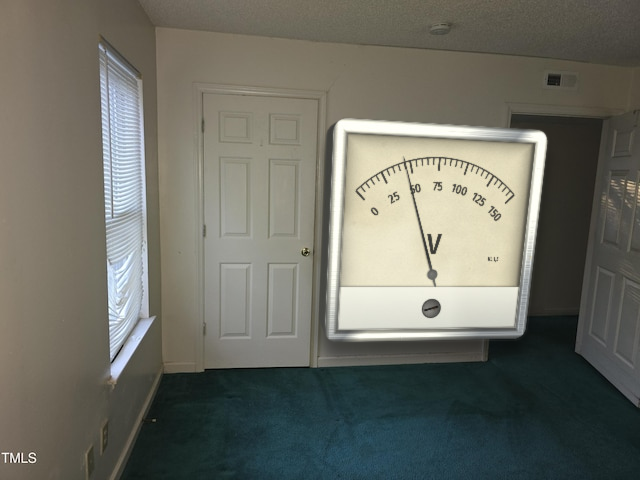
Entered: 45 V
